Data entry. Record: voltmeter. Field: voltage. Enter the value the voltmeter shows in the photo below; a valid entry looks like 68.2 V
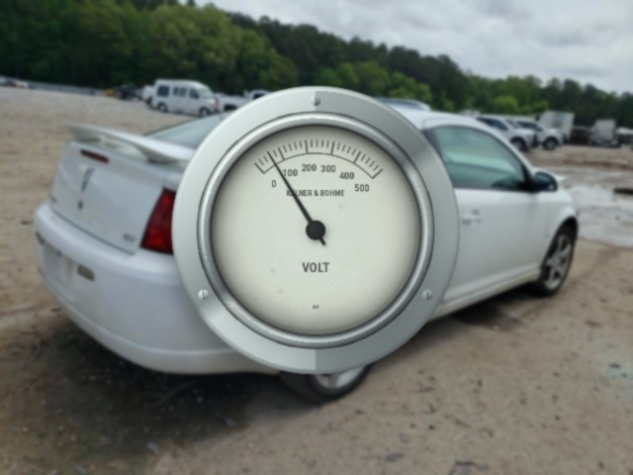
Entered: 60 V
